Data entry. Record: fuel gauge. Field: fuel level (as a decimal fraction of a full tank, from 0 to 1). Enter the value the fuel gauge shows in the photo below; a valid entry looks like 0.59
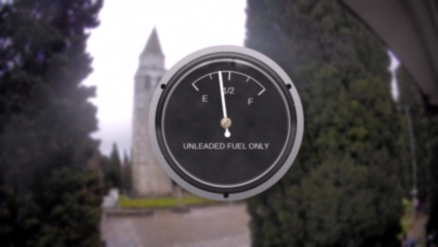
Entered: 0.375
